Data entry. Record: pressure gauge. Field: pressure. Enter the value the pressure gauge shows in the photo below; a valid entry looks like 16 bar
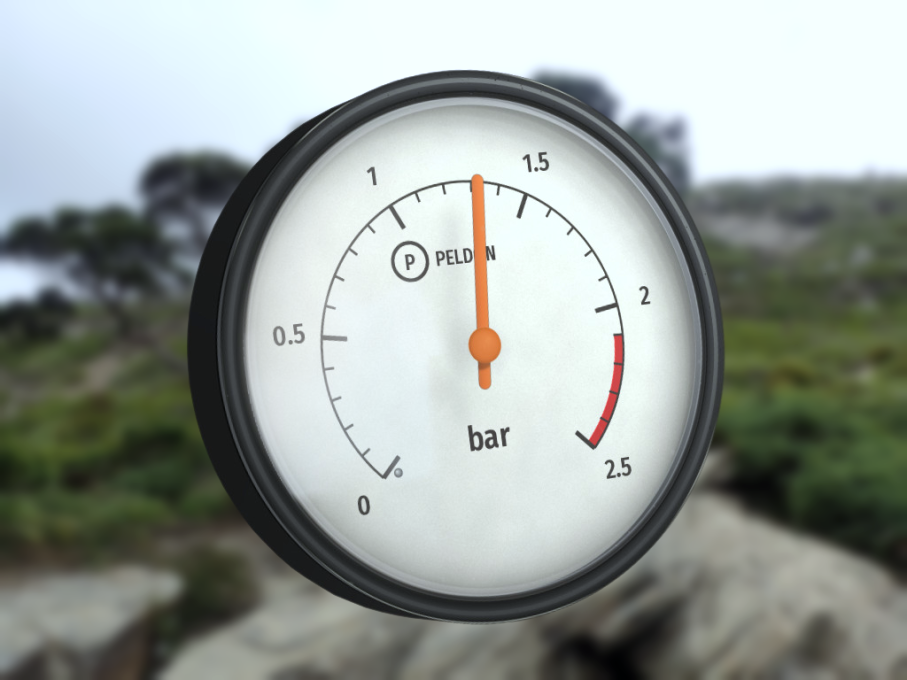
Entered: 1.3 bar
